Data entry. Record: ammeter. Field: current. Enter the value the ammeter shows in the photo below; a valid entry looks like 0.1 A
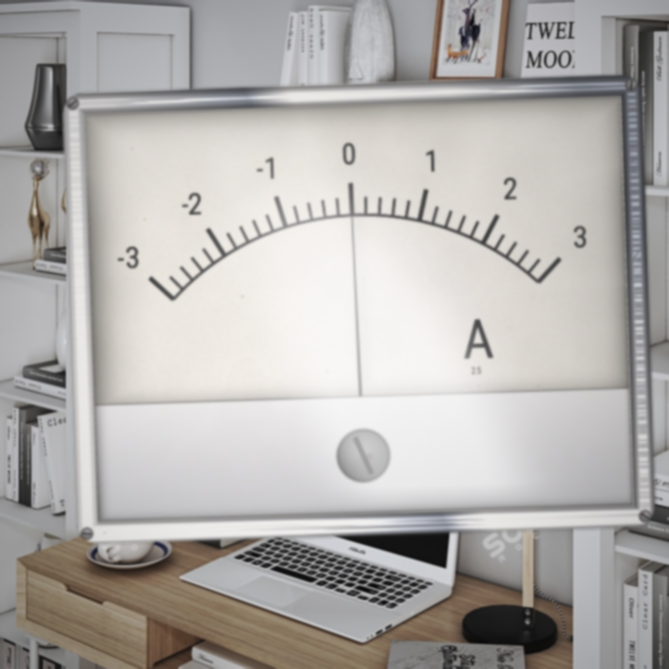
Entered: 0 A
